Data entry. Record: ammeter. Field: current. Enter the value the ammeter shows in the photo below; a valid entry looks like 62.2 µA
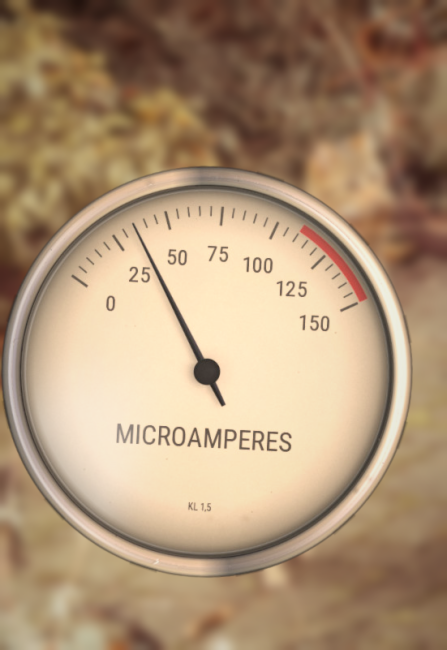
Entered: 35 µA
